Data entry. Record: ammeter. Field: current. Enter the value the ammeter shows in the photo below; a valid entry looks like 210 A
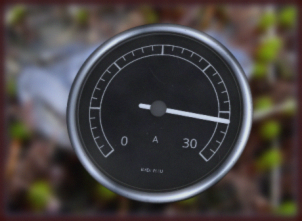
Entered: 26 A
